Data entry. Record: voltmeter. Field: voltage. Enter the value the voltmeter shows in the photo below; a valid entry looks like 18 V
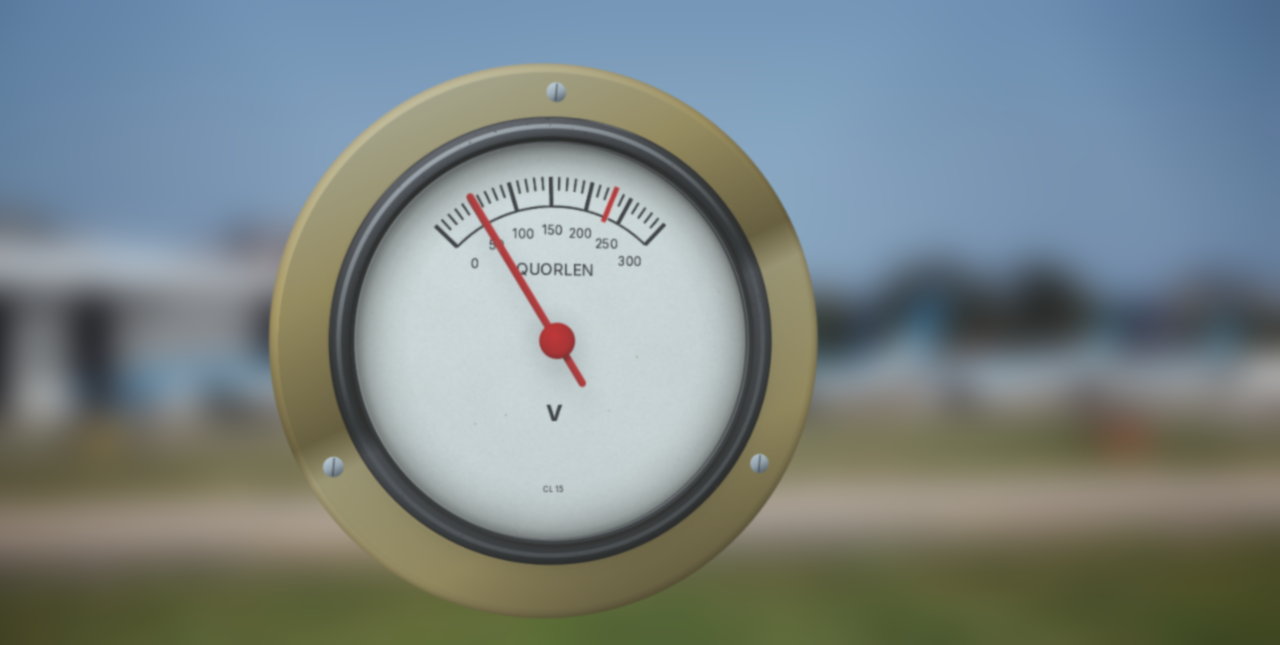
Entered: 50 V
